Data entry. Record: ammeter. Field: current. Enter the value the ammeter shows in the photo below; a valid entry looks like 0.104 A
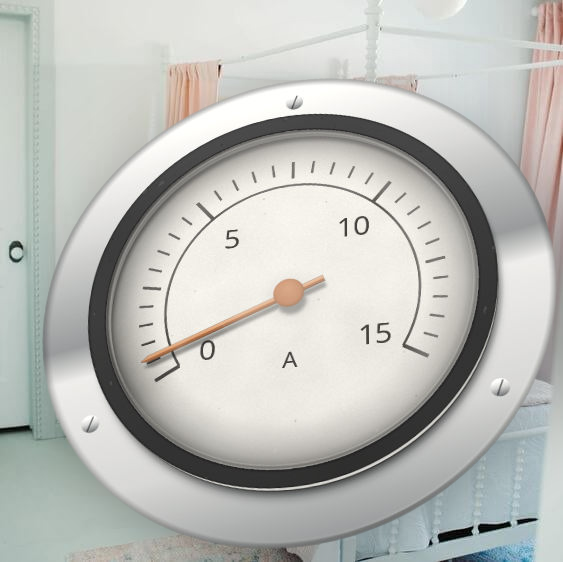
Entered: 0.5 A
